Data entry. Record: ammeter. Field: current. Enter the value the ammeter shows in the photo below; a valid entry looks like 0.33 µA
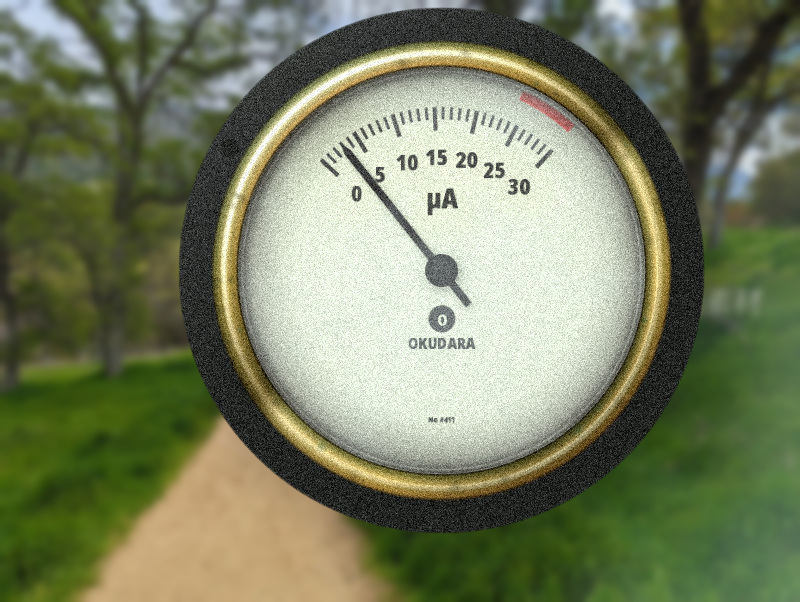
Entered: 3 µA
